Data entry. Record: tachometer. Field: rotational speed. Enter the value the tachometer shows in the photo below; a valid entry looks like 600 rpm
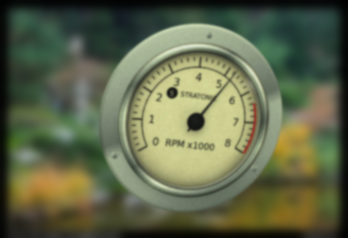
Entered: 5200 rpm
